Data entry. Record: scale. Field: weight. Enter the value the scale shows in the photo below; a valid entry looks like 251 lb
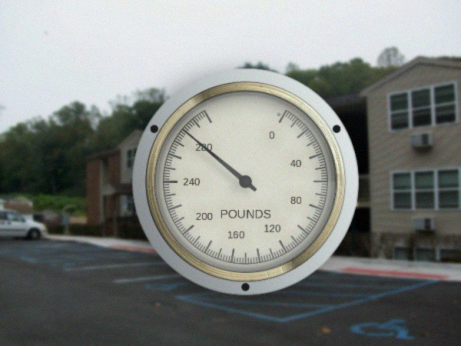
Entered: 280 lb
